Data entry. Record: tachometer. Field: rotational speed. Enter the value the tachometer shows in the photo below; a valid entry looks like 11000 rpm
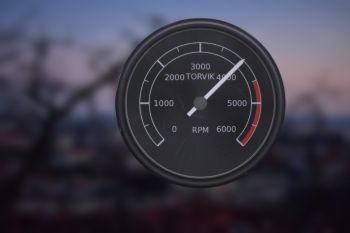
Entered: 4000 rpm
